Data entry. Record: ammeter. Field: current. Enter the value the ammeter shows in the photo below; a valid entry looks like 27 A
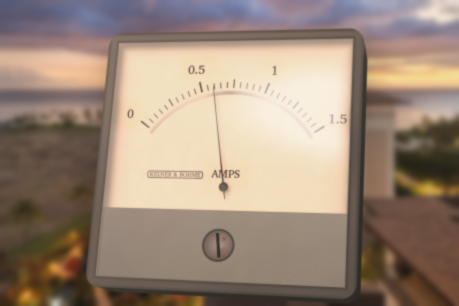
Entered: 0.6 A
